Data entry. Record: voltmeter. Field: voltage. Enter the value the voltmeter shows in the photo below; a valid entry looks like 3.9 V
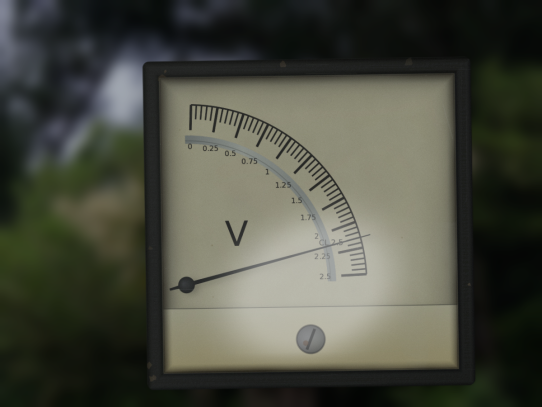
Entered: 2.15 V
